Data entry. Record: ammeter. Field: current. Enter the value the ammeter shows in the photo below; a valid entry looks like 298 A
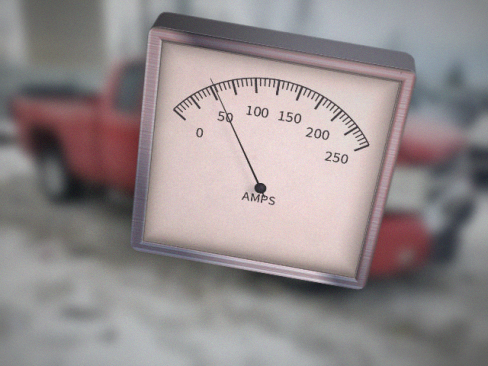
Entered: 55 A
